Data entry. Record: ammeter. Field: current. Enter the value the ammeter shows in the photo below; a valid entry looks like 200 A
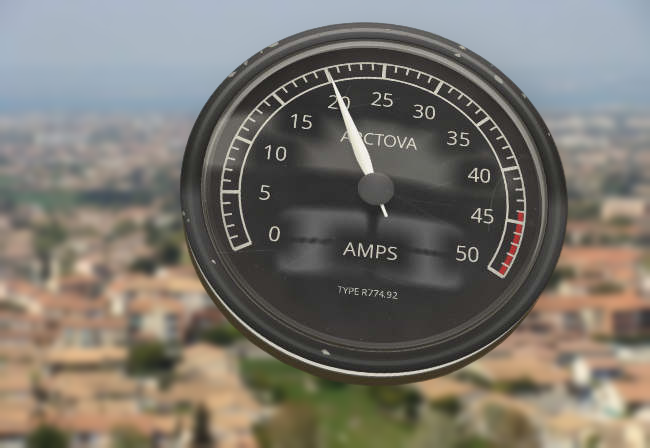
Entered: 20 A
